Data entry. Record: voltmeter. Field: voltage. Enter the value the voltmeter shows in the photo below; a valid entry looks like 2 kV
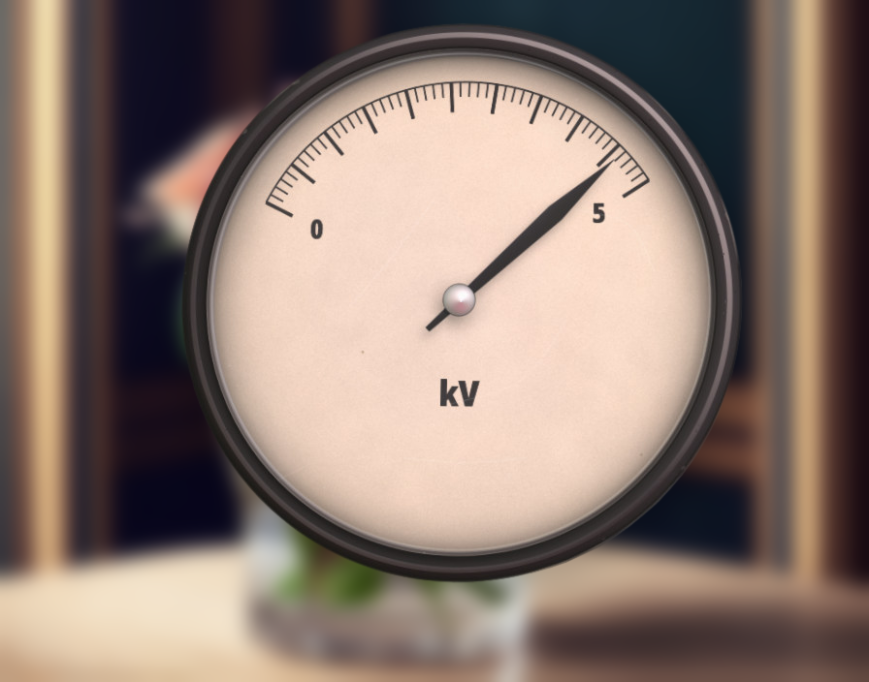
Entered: 4.6 kV
